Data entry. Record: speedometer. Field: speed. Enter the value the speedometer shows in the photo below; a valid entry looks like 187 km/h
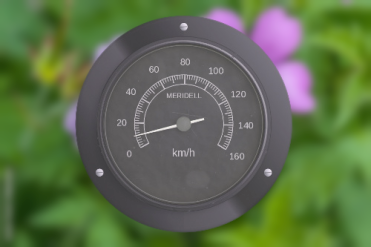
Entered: 10 km/h
